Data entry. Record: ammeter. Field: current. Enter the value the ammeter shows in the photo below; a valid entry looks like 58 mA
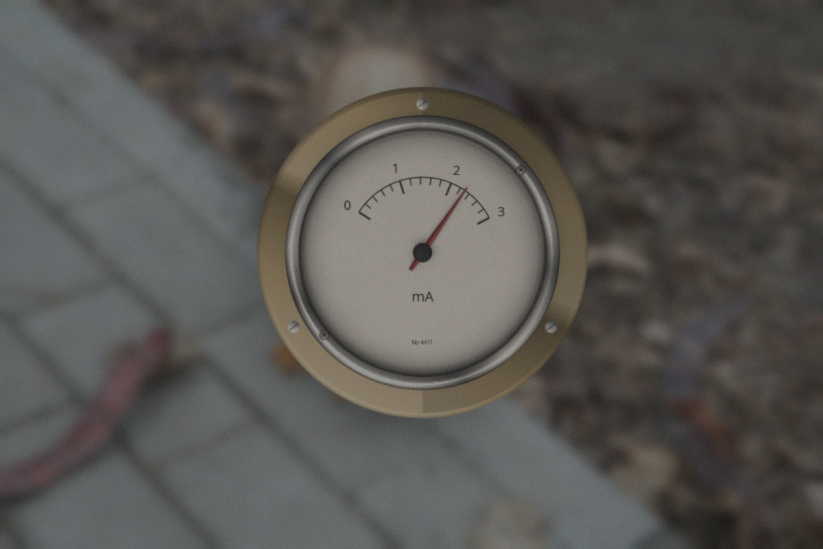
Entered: 2.3 mA
